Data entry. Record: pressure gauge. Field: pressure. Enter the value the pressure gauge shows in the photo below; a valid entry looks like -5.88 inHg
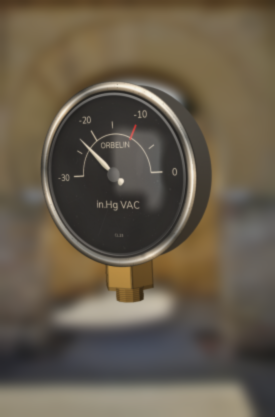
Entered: -22.5 inHg
